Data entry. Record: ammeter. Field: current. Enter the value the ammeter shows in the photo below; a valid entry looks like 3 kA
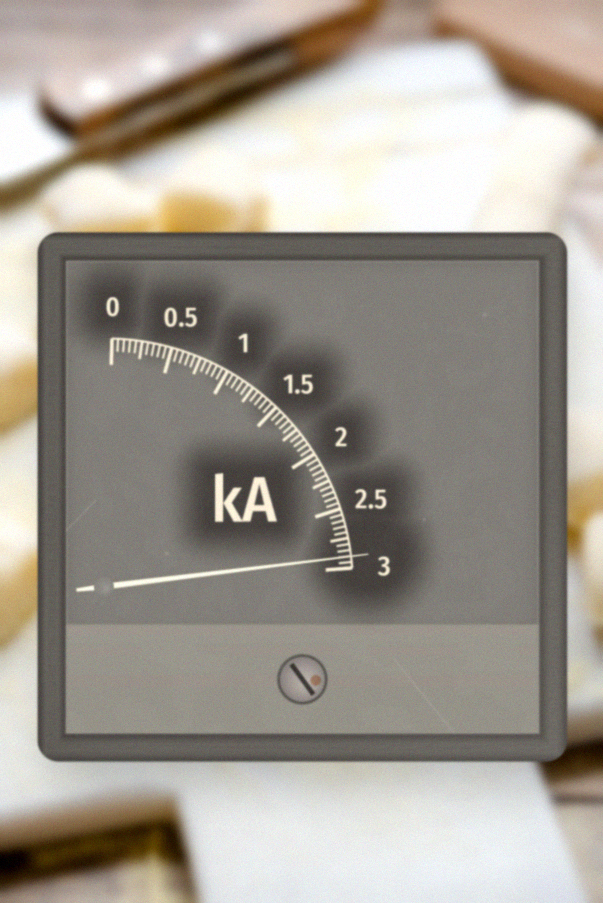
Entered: 2.9 kA
